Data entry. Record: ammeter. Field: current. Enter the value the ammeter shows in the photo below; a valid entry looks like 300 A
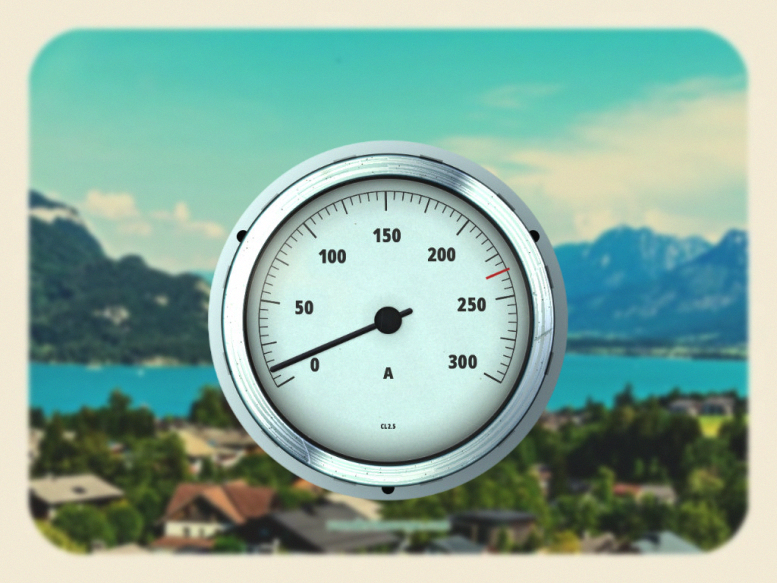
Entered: 10 A
